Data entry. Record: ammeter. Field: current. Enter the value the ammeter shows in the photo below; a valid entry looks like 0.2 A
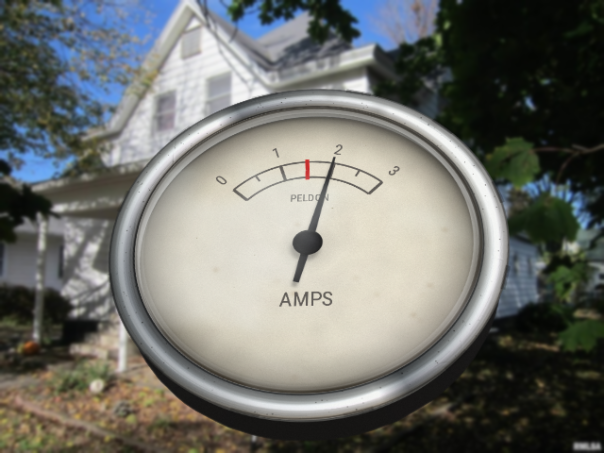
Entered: 2 A
